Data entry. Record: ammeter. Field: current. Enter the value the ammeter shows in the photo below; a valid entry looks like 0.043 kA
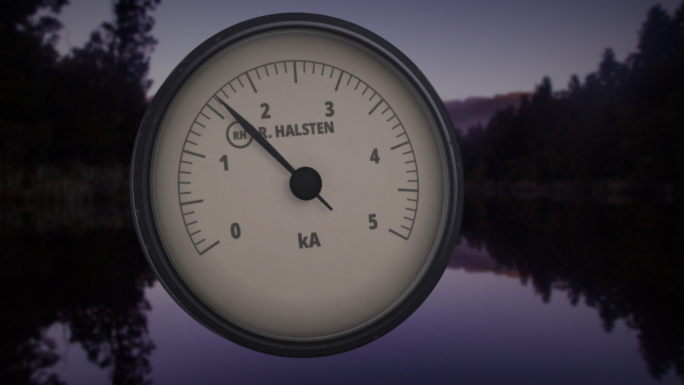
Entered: 1.6 kA
